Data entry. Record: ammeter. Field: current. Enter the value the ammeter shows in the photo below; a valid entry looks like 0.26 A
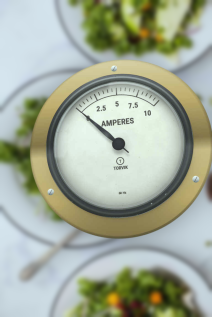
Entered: 0 A
